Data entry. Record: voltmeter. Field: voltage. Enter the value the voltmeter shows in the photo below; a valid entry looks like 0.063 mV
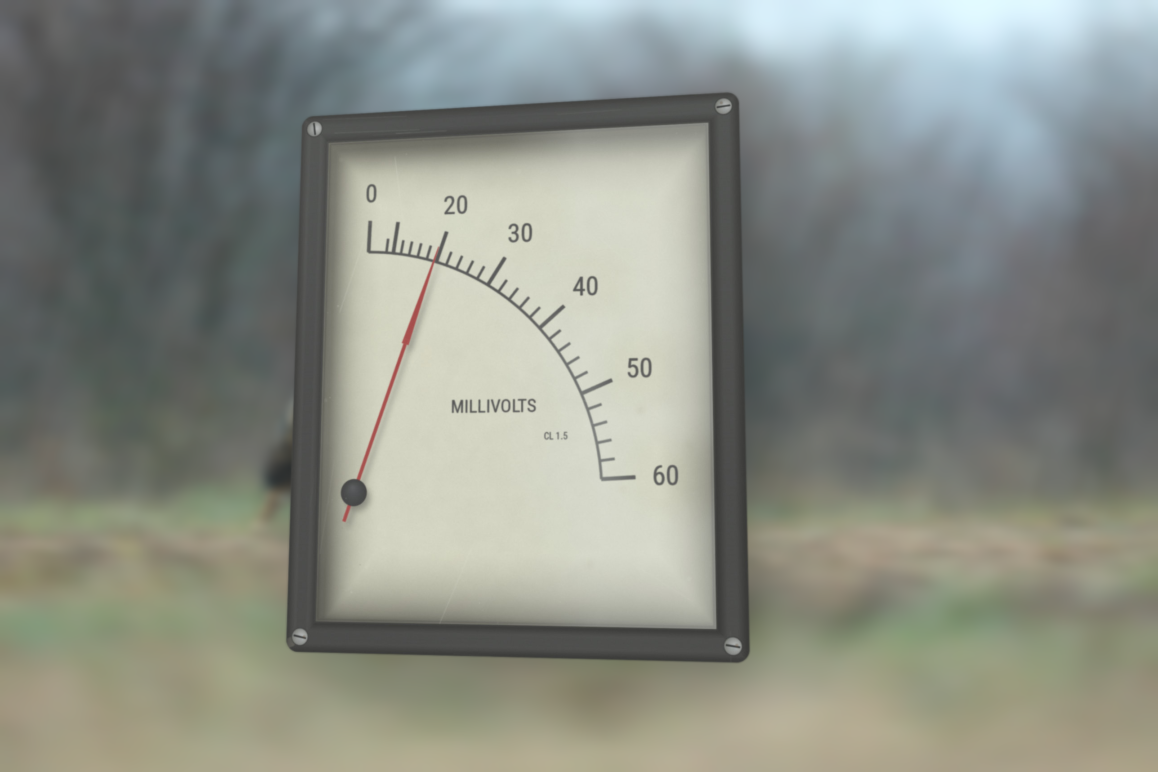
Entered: 20 mV
